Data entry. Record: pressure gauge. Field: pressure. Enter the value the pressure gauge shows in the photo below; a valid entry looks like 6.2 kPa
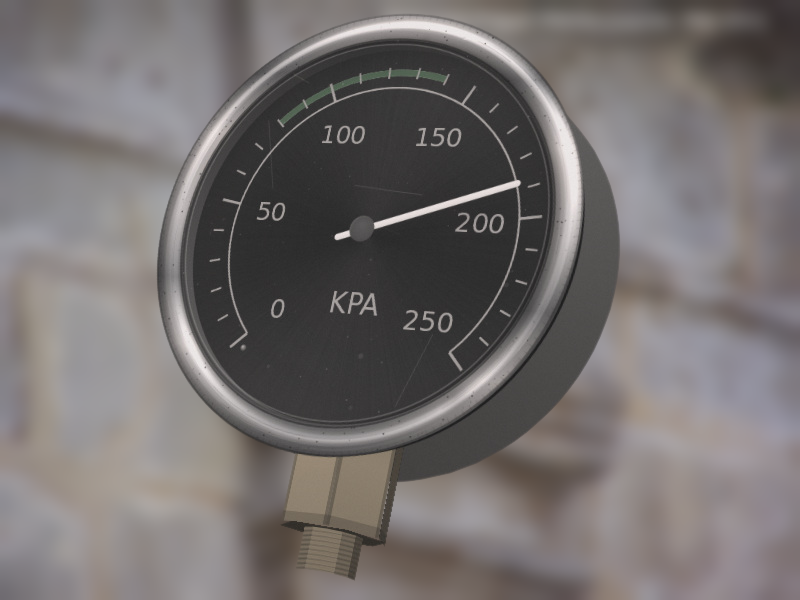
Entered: 190 kPa
